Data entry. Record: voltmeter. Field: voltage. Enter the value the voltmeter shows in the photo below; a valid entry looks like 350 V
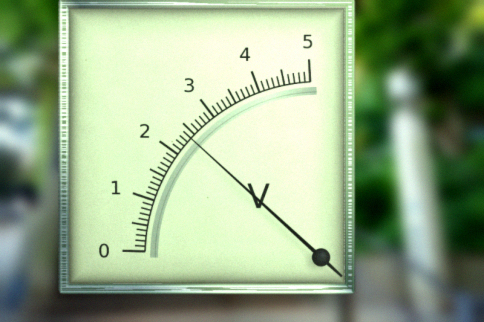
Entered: 2.4 V
